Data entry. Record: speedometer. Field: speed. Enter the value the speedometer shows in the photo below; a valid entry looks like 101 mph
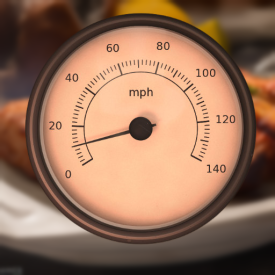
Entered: 10 mph
